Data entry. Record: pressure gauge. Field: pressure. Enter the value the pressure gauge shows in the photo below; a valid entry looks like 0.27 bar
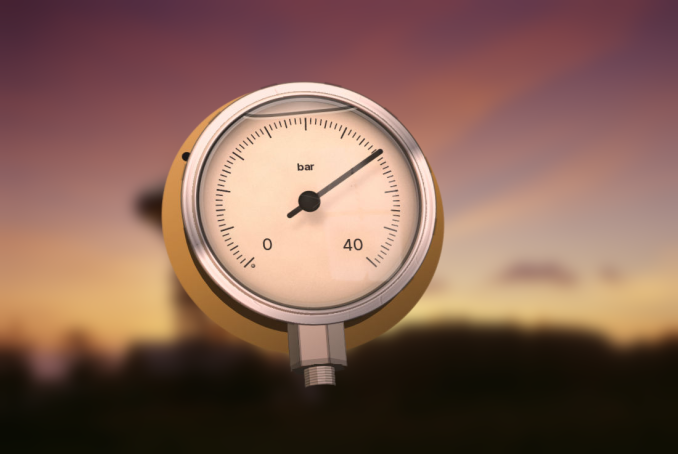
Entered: 28 bar
